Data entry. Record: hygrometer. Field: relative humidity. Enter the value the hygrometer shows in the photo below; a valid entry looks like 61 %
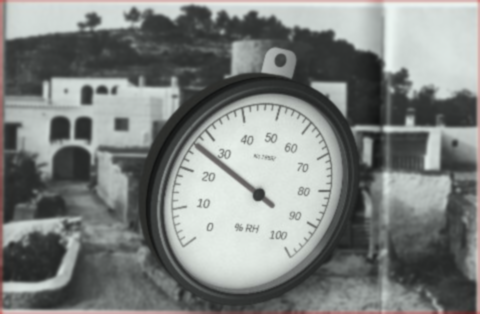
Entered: 26 %
